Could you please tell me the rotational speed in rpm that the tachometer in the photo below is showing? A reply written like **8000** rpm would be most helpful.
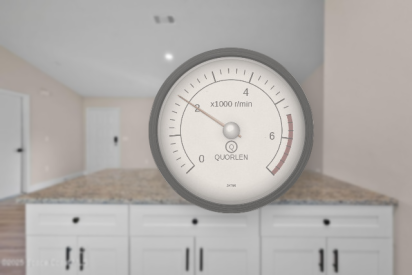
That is **2000** rpm
